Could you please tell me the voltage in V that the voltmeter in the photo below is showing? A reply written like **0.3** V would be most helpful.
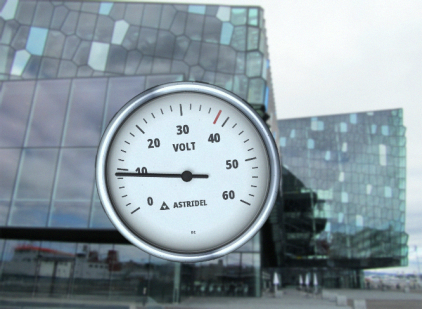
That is **9** V
